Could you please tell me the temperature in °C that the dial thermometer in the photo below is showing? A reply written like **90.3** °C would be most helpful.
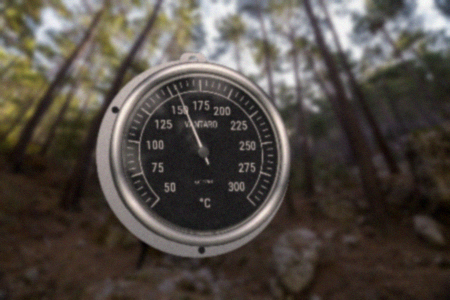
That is **155** °C
